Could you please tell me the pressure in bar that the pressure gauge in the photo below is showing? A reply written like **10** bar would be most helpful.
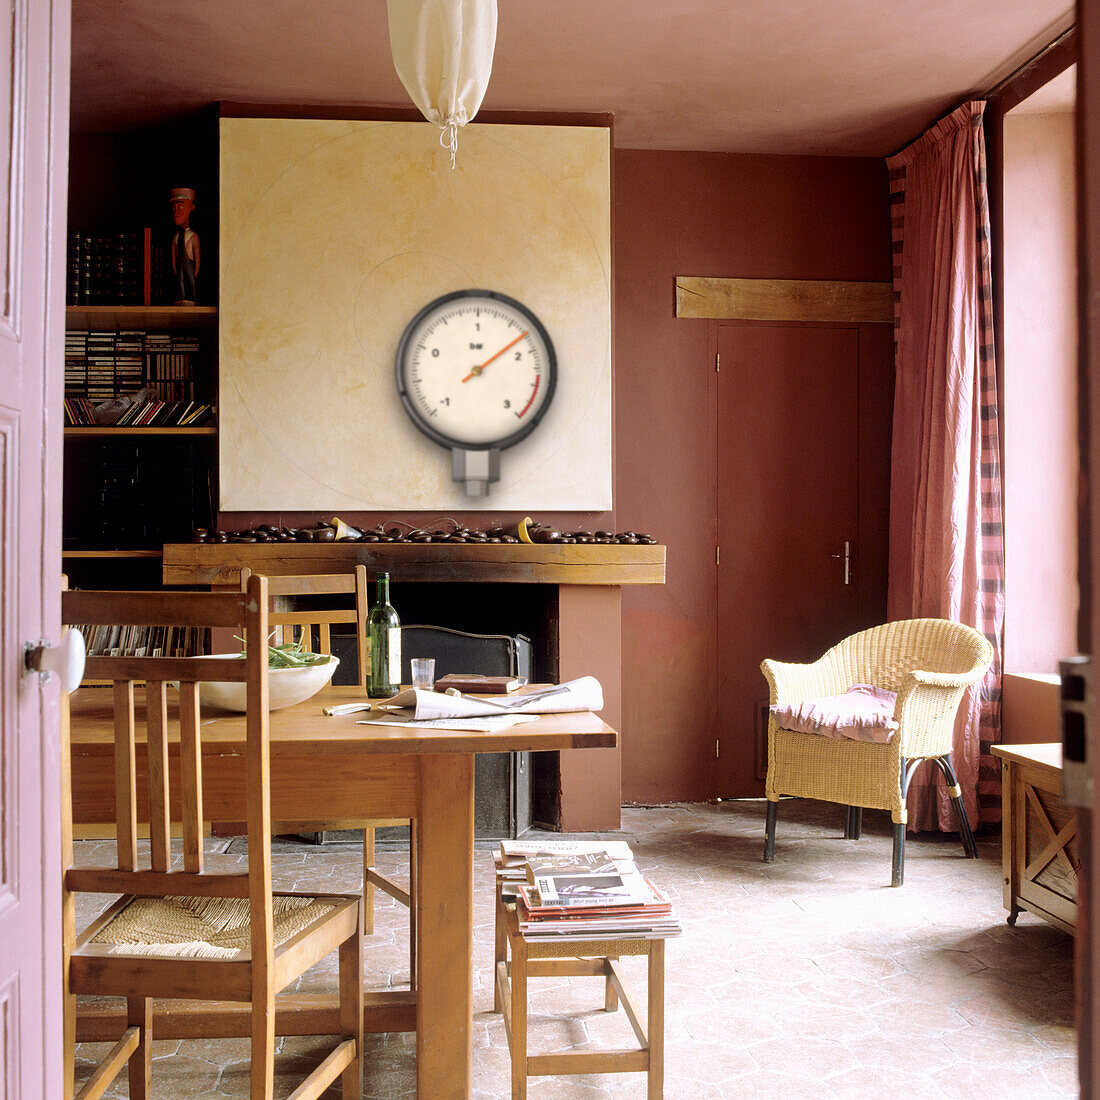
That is **1.75** bar
